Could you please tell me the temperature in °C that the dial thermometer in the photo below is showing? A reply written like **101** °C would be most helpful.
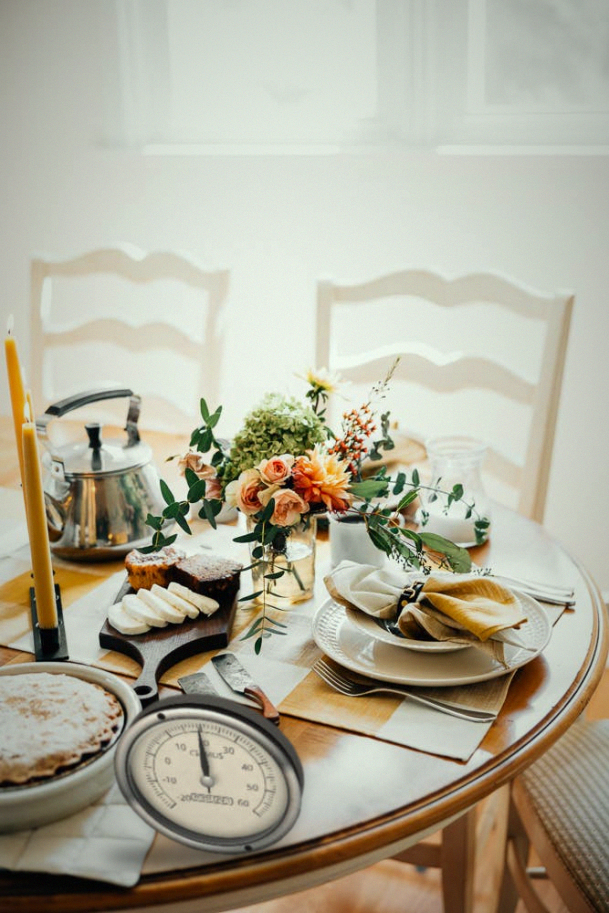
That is **20** °C
